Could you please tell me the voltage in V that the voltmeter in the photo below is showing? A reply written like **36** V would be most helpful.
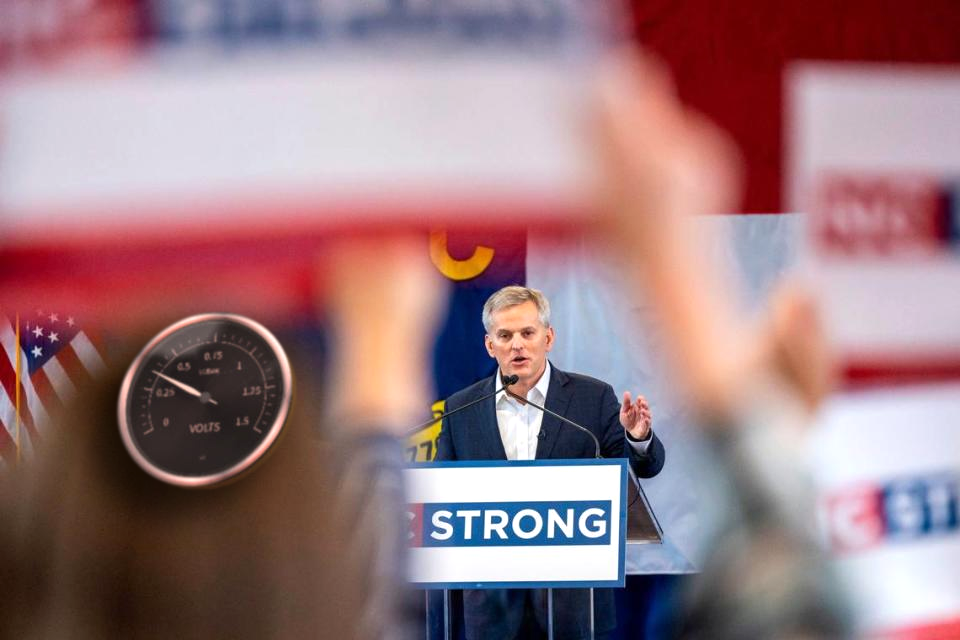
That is **0.35** V
